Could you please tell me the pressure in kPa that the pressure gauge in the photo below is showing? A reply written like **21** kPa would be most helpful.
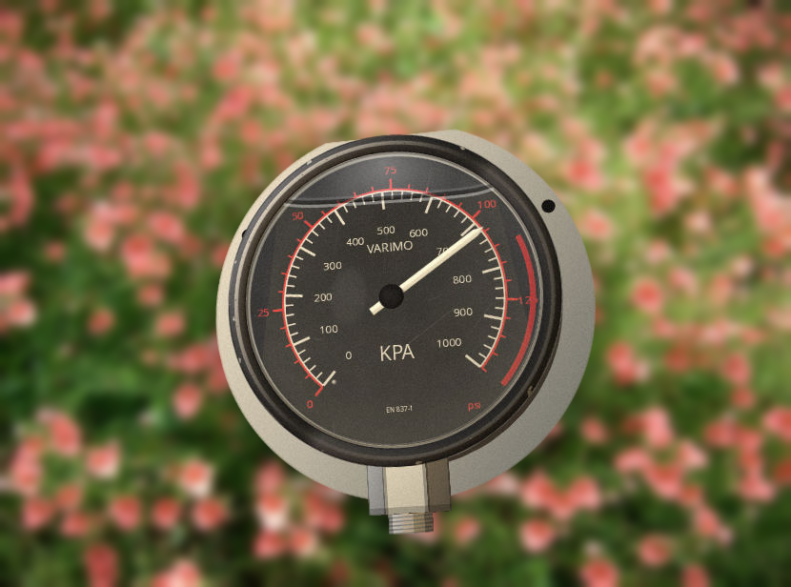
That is **720** kPa
